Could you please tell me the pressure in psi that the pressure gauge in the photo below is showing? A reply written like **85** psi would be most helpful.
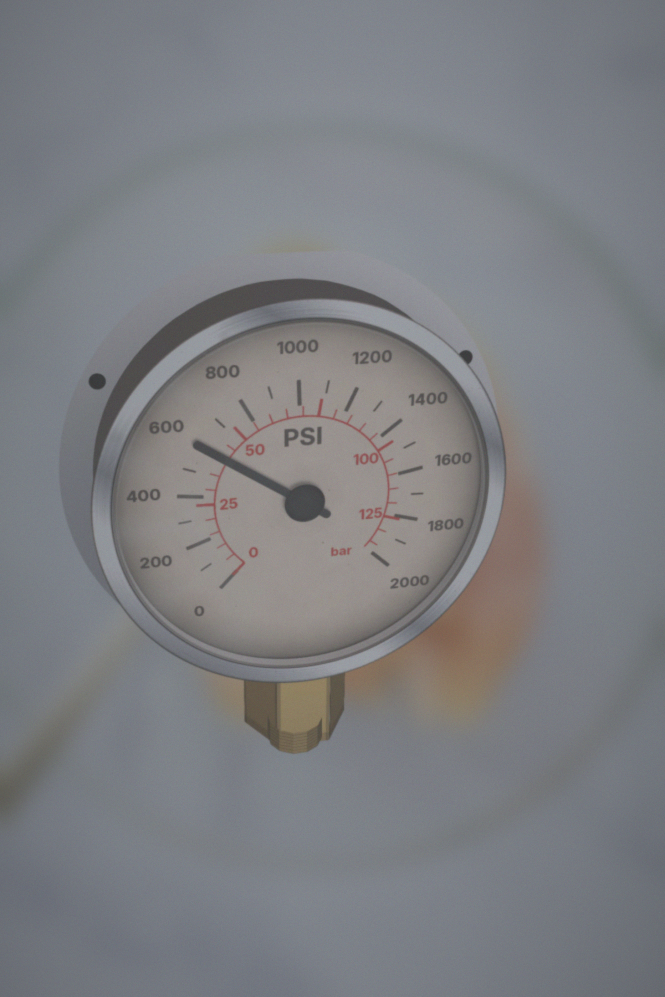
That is **600** psi
